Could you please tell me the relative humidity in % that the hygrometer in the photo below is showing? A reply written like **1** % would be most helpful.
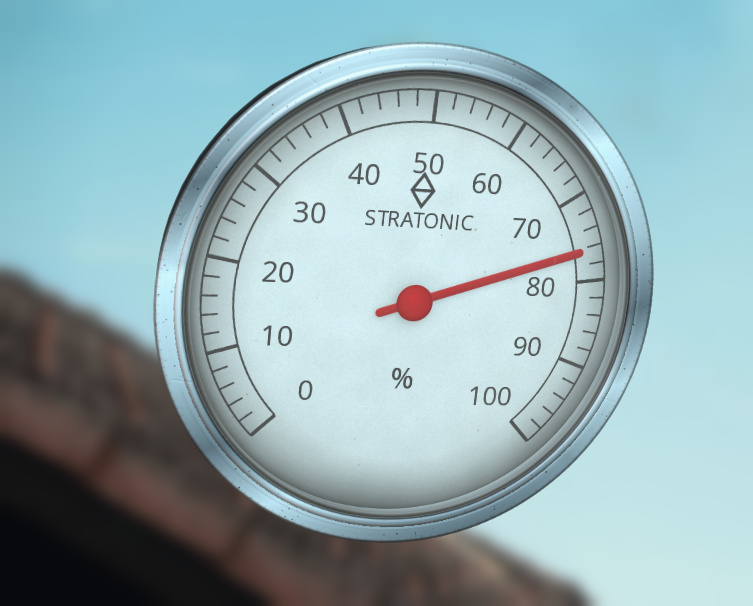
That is **76** %
